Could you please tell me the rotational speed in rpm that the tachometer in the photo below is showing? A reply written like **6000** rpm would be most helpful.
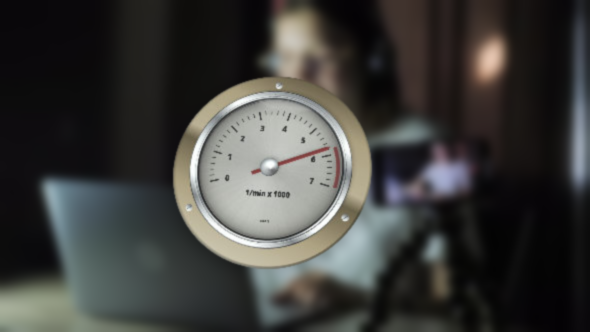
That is **5800** rpm
